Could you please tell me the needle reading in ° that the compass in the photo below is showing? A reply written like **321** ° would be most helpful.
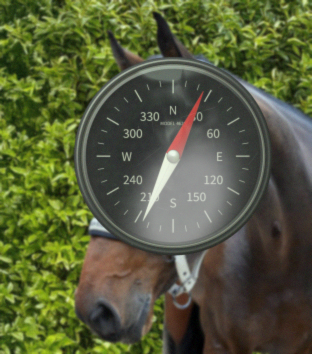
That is **25** °
